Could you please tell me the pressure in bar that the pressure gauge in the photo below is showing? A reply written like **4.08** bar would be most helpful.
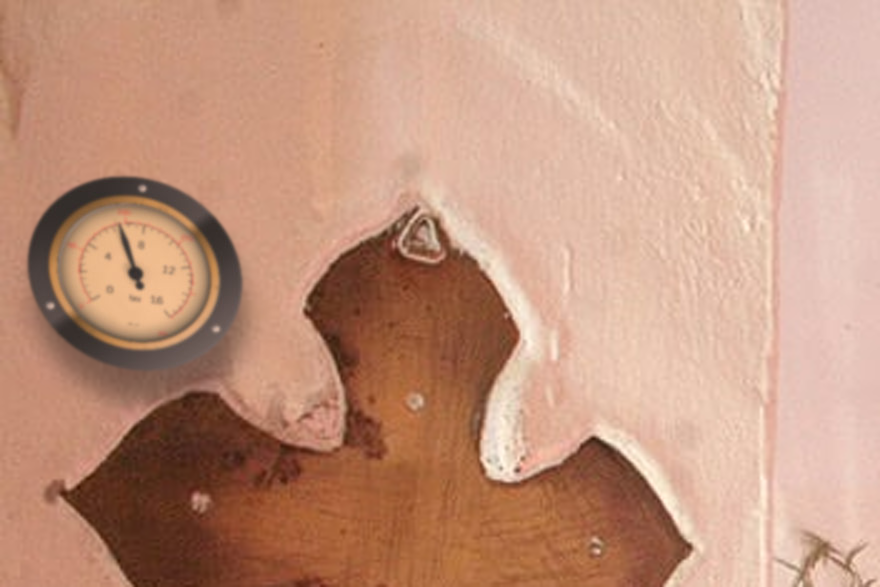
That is **6.5** bar
